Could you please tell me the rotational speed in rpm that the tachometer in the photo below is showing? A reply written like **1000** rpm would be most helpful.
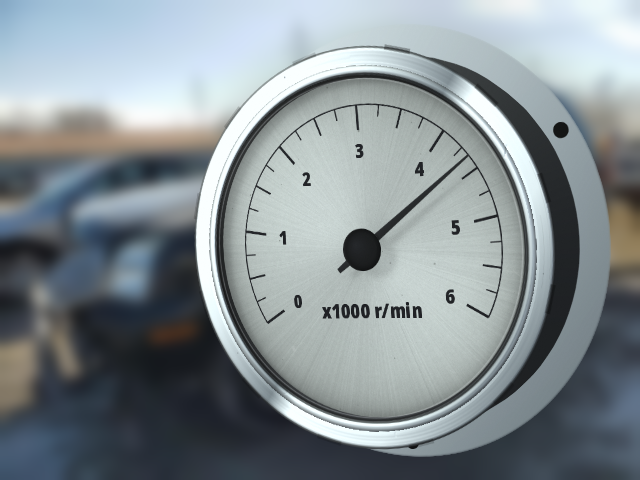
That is **4375** rpm
